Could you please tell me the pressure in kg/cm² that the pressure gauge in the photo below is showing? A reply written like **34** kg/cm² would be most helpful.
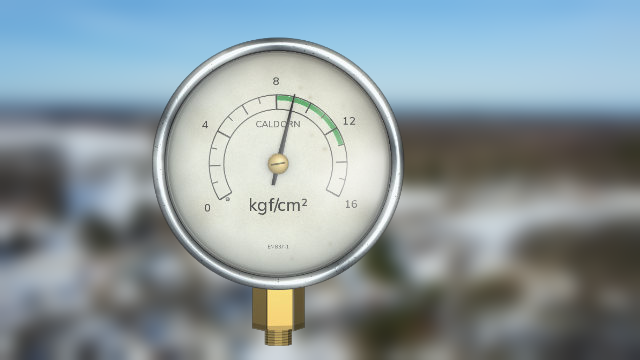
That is **9** kg/cm²
